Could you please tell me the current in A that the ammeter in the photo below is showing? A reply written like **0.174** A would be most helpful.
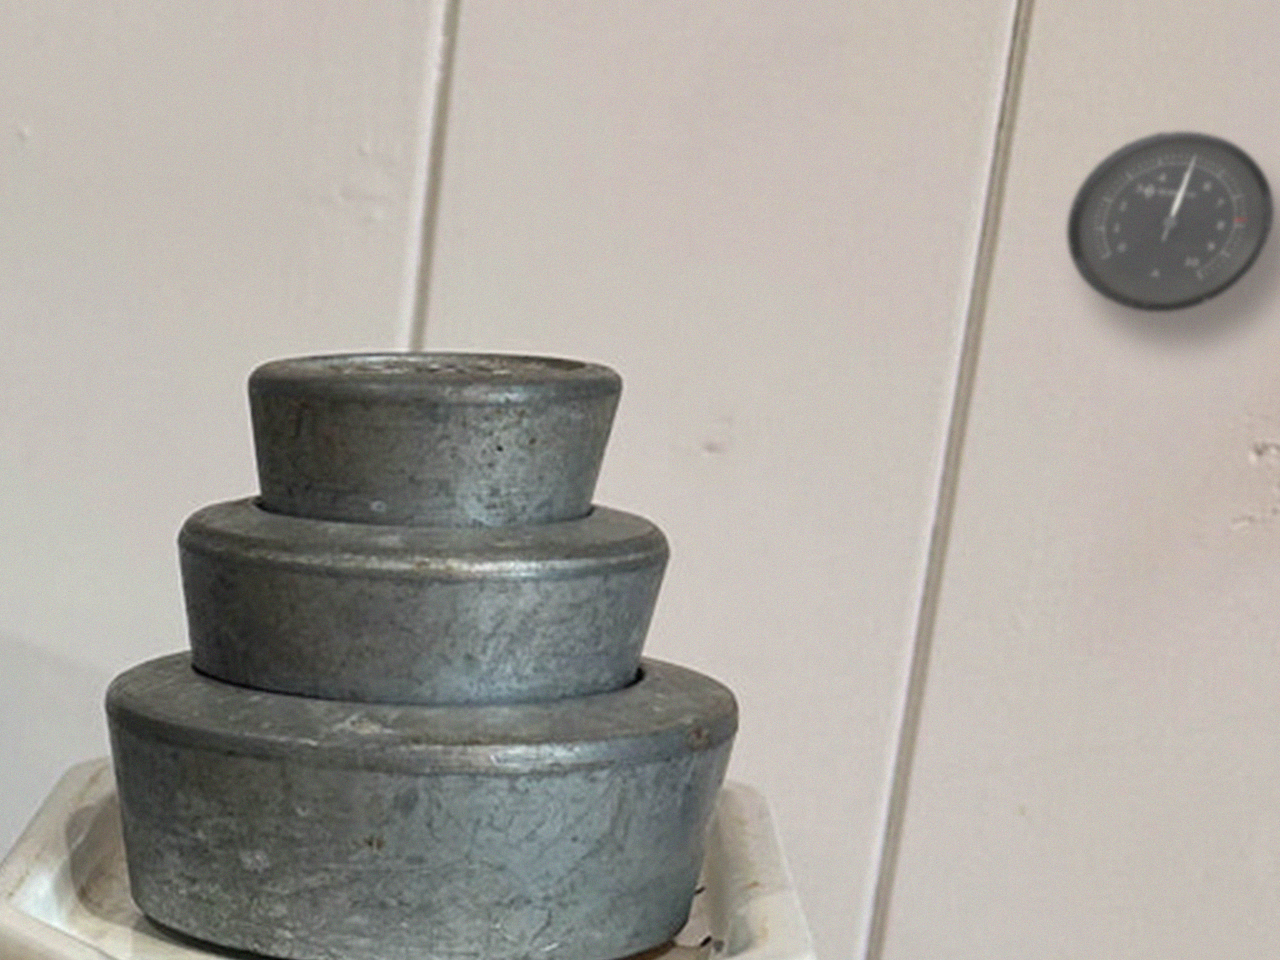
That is **5** A
